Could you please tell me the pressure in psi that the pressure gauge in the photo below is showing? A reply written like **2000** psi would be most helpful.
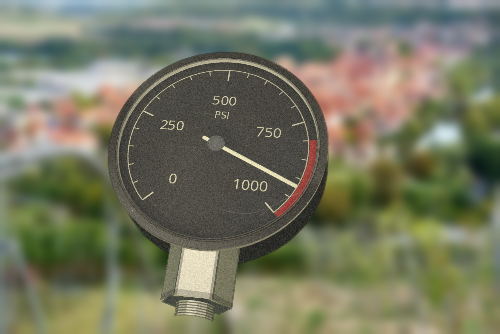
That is **925** psi
